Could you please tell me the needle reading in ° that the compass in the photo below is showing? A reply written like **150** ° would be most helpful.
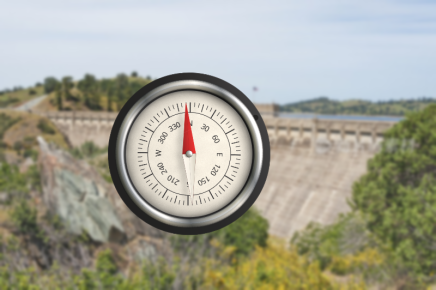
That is **355** °
